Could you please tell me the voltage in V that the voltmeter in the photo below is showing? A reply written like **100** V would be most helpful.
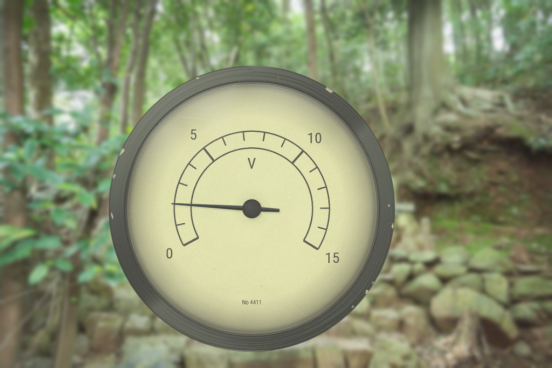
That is **2** V
